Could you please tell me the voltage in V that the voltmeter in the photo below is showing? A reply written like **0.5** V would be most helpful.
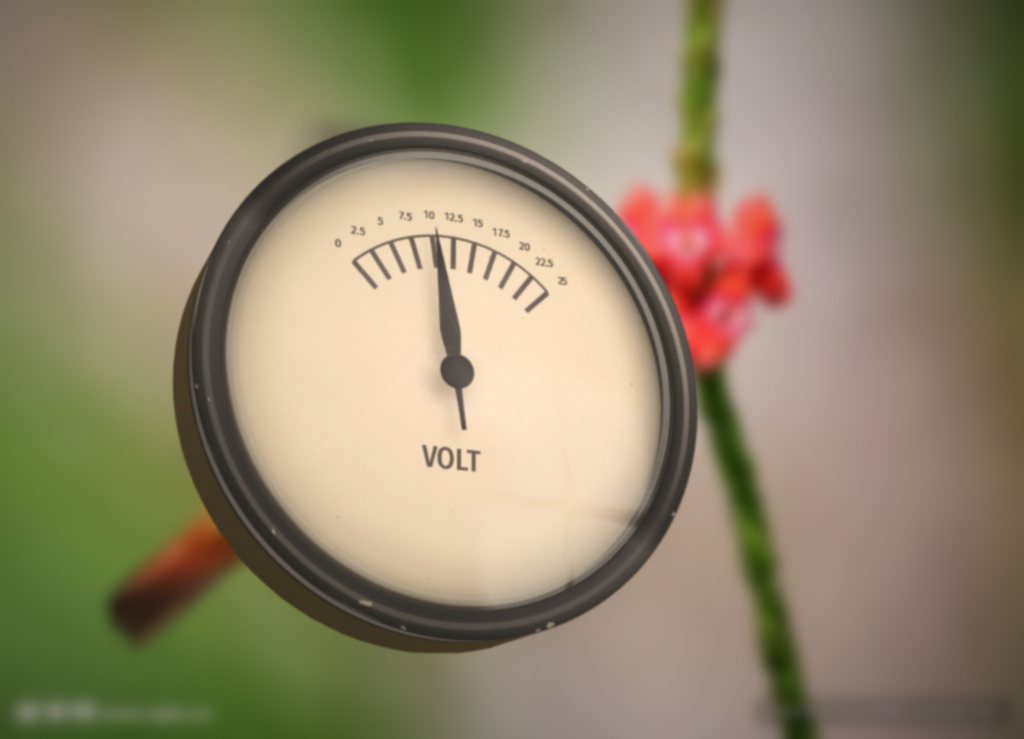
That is **10** V
